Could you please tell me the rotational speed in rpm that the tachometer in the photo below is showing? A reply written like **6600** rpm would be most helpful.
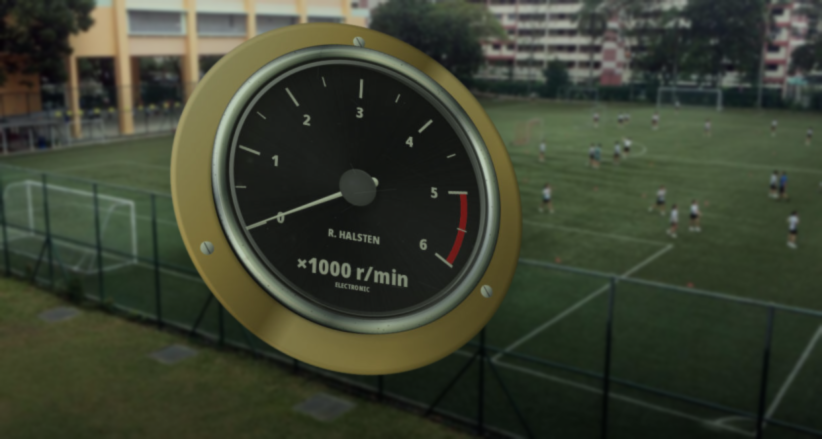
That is **0** rpm
